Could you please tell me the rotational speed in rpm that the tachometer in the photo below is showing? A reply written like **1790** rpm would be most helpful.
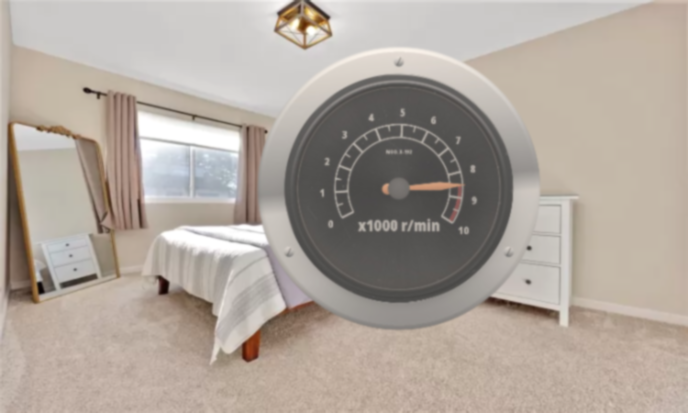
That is **8500** rpm
